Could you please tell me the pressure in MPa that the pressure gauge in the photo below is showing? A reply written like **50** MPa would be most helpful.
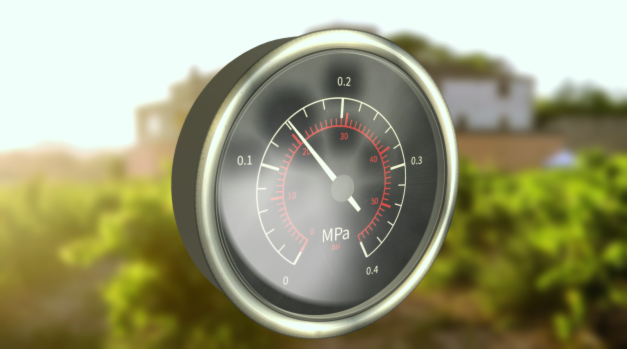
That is **0.14** MPa
